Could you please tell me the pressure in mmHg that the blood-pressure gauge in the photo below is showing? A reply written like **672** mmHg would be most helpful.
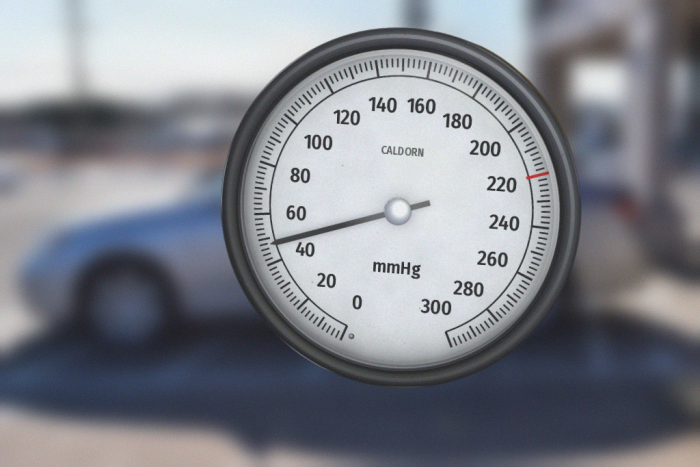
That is **48** mmHg
